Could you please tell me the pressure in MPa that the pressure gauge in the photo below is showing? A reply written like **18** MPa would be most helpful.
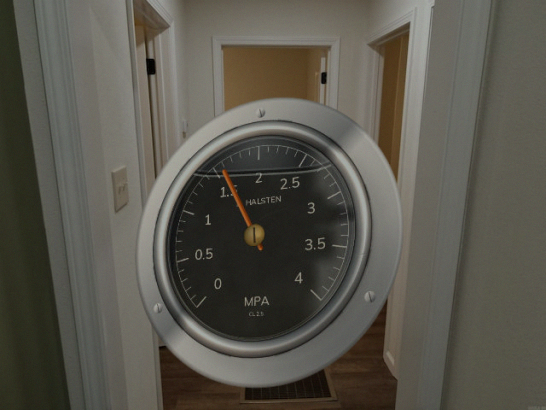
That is **1.6** MPa
